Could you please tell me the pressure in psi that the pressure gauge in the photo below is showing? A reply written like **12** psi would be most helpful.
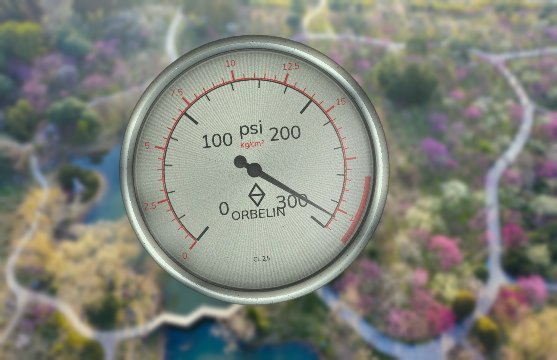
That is **290** psi
